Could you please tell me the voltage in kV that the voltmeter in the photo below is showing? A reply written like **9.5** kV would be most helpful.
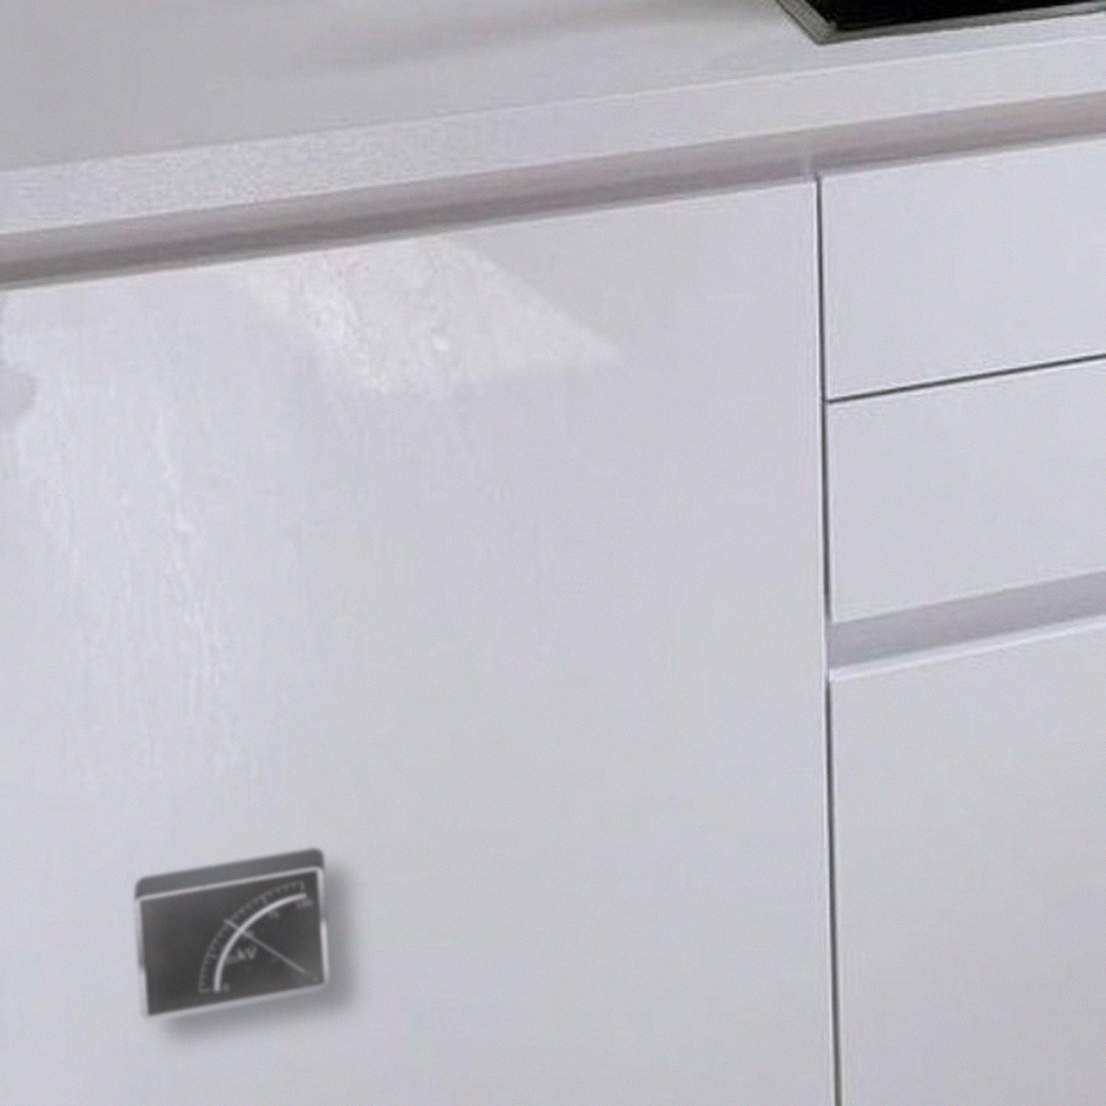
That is **50** kV
